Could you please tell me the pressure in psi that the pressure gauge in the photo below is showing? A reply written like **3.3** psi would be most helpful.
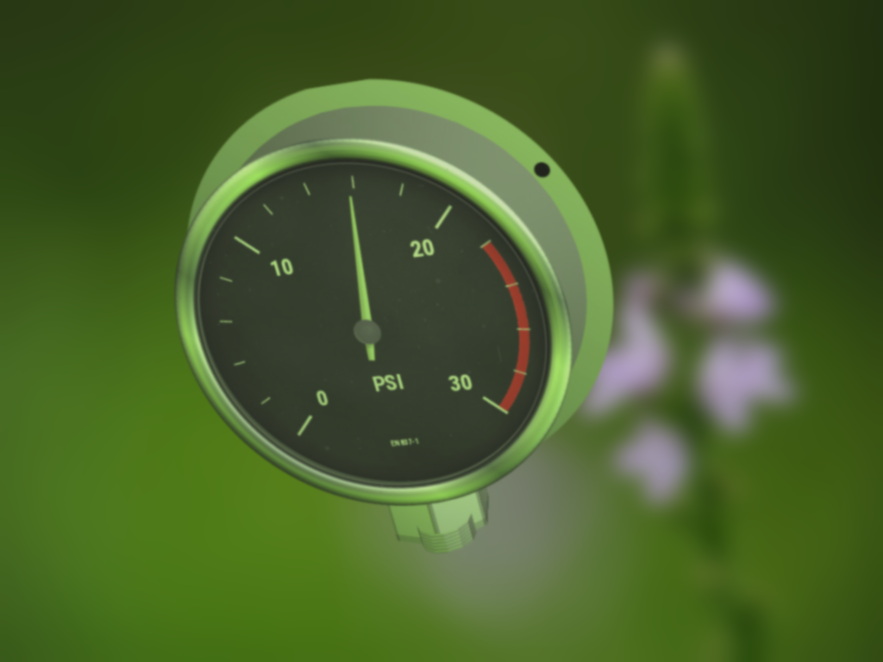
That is **16** psi
